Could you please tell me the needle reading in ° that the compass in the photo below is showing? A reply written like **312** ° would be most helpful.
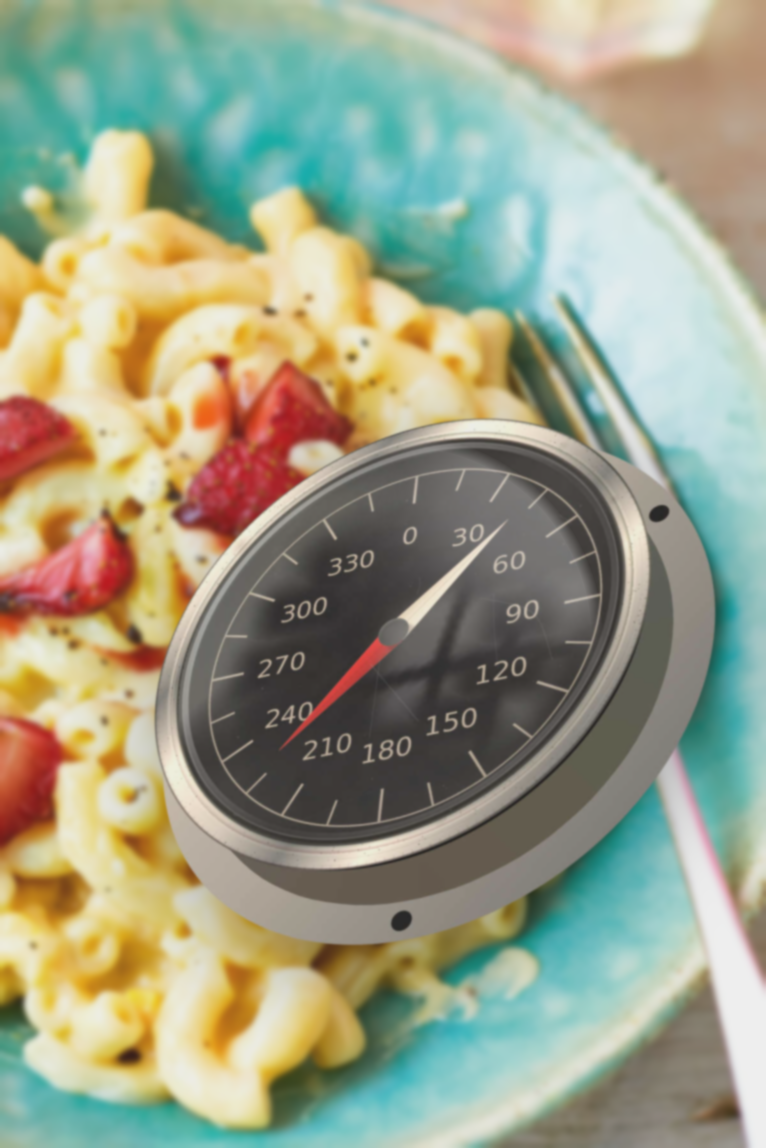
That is **225** °
